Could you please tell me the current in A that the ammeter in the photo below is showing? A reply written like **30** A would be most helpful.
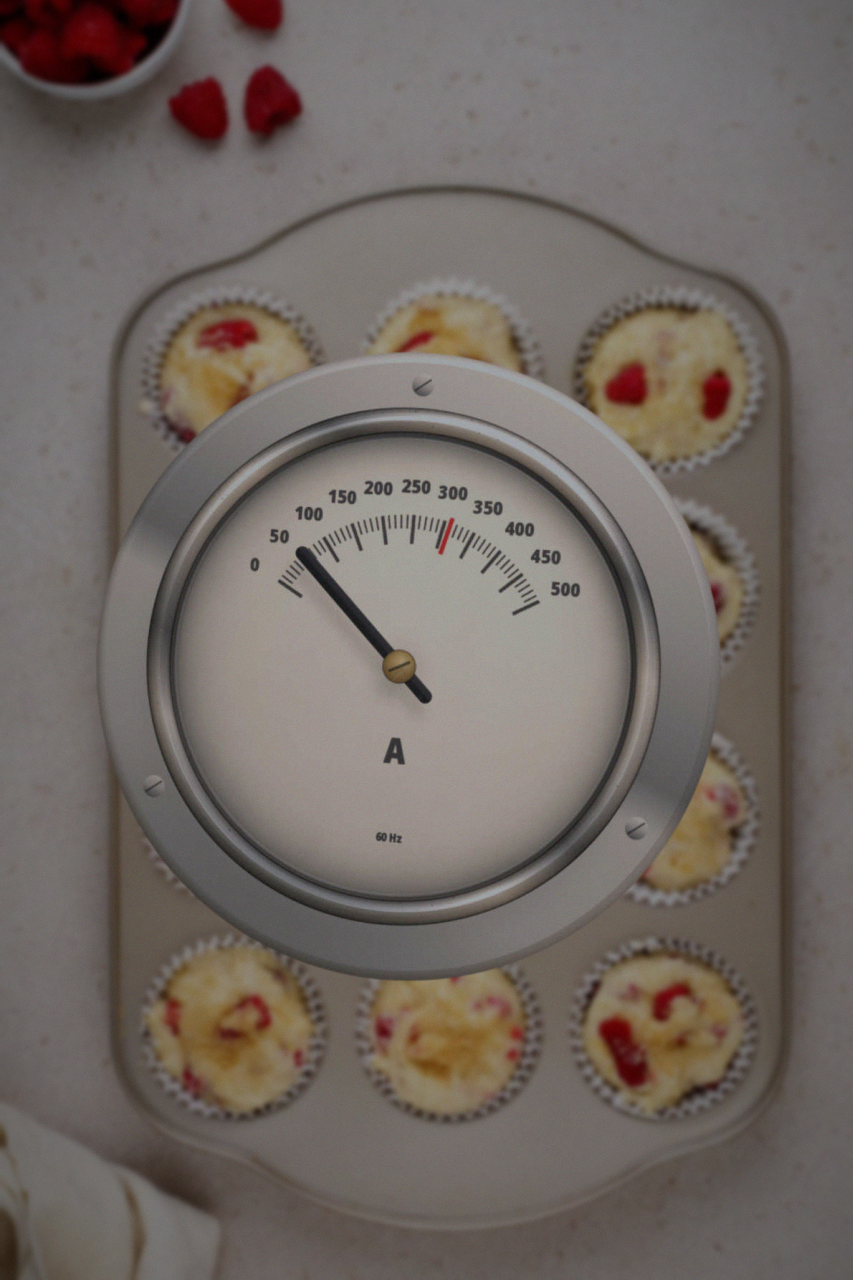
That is **60** A
